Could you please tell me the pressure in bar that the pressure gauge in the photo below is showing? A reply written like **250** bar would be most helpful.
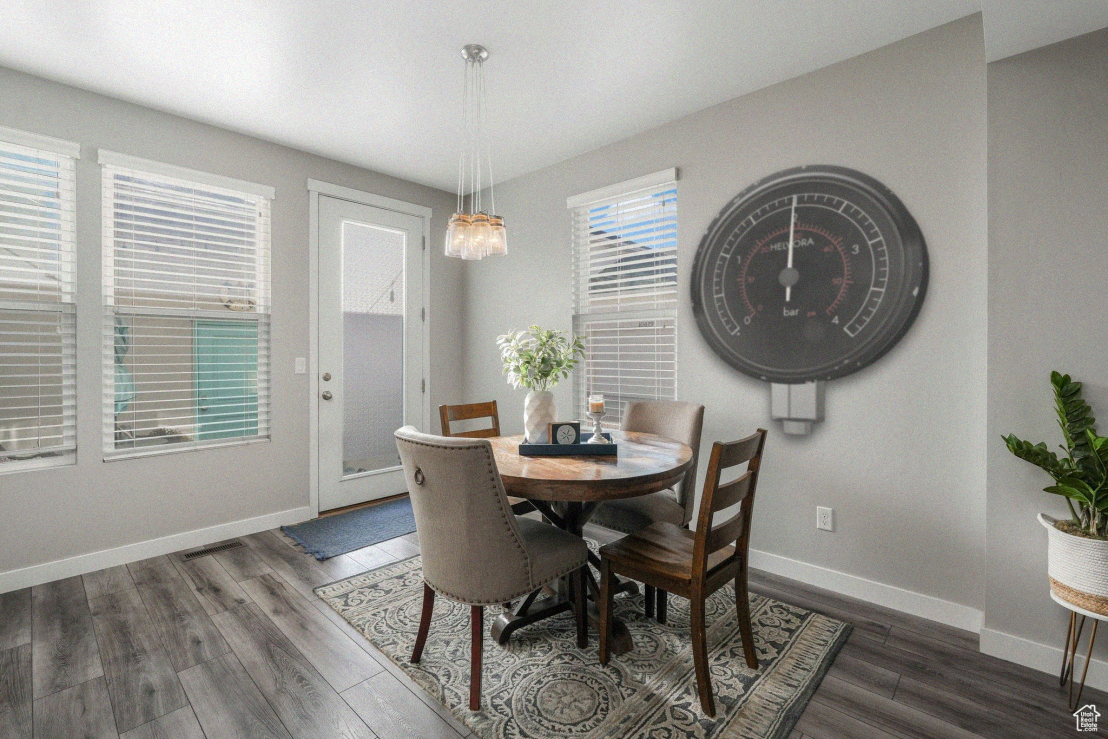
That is **2** bar
